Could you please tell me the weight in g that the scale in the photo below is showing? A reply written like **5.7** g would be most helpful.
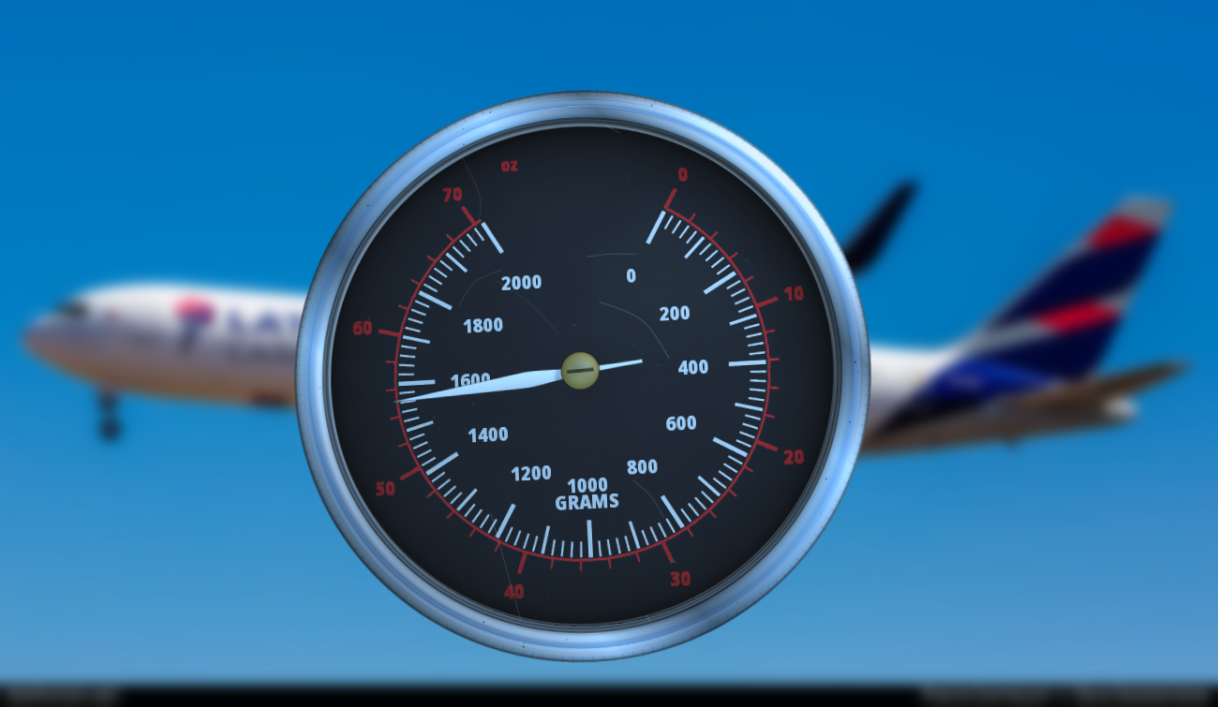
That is **1560** g
